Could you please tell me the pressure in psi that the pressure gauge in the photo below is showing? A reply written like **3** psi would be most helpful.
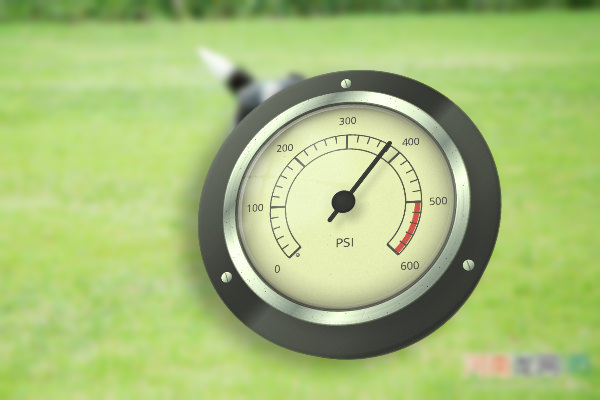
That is **380** psi
